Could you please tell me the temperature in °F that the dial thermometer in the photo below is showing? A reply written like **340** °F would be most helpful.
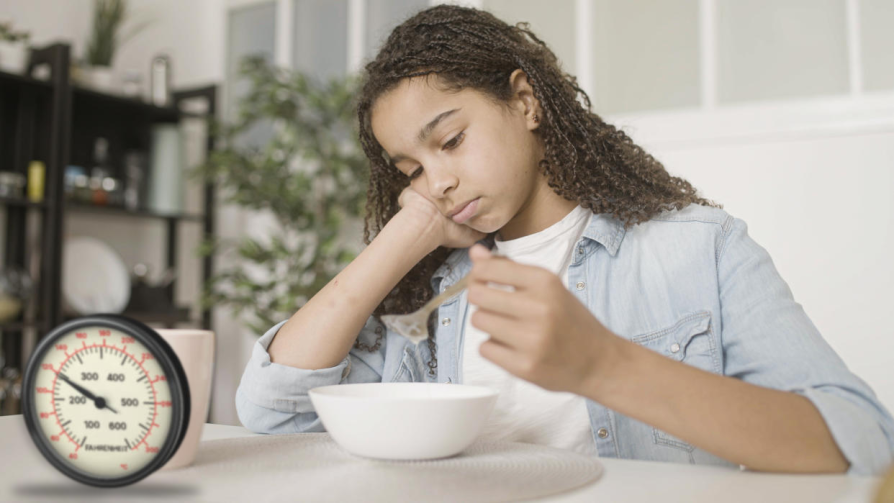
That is **250** °F
